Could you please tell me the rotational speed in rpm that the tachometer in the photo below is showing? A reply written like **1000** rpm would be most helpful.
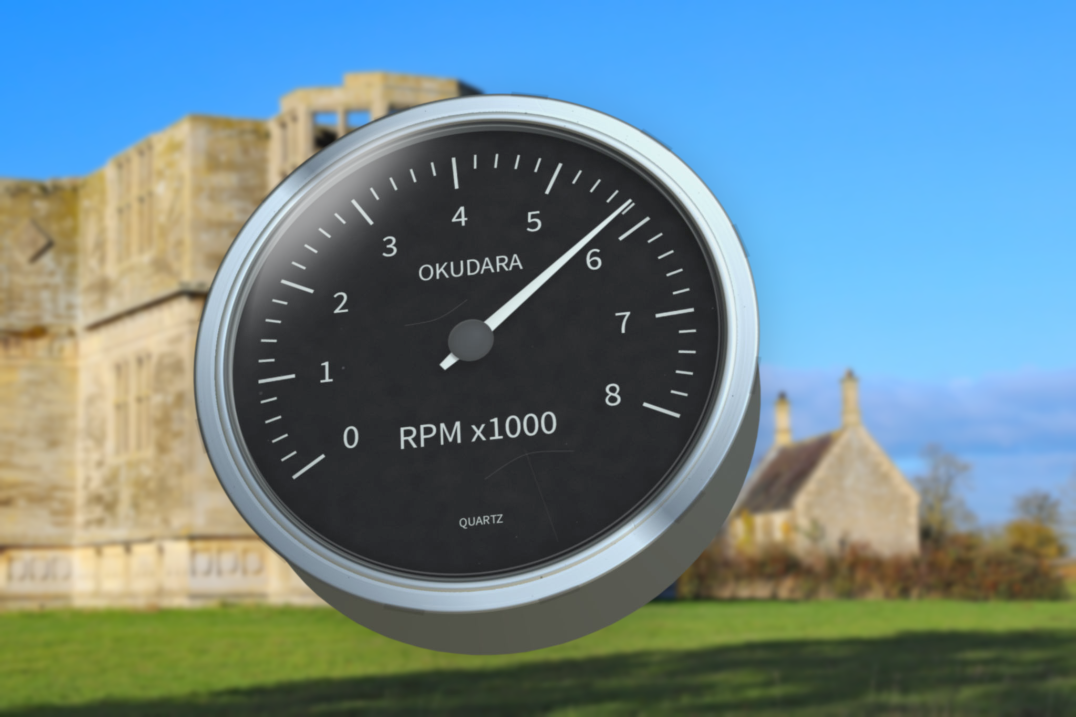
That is **5800** rpm
